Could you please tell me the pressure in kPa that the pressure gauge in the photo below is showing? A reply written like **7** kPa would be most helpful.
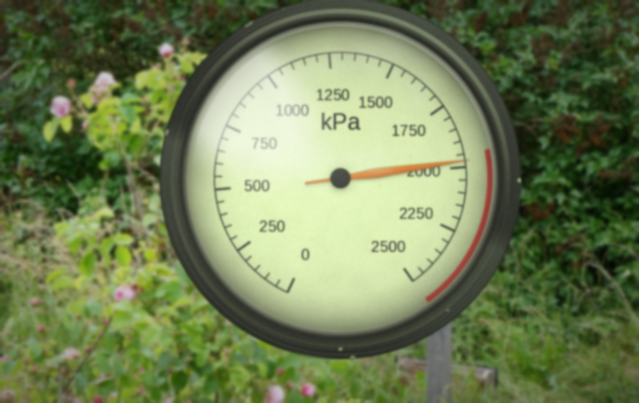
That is **1975** kPa
